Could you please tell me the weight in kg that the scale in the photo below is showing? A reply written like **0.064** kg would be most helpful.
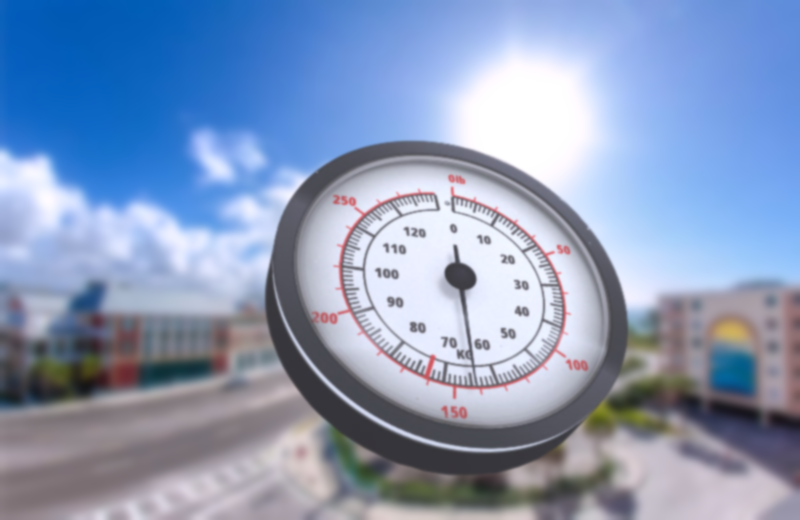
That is **65** kg
